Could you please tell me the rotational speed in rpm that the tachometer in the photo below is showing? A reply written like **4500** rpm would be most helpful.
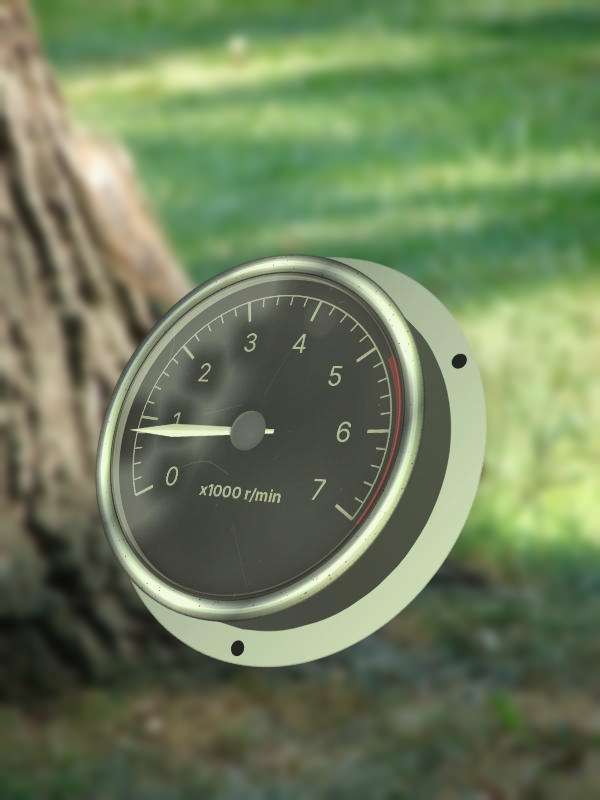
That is **800** rpm
